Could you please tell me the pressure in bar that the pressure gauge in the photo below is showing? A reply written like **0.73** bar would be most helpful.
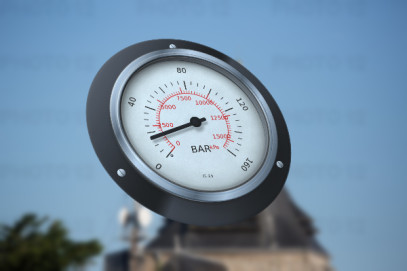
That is **15** bar
